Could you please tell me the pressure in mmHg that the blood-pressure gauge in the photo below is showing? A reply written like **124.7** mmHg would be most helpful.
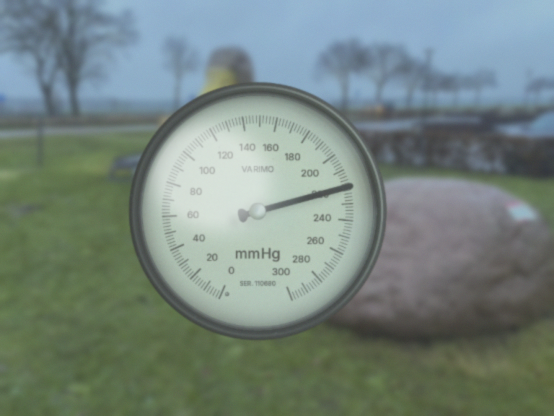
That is **220** mmHg
